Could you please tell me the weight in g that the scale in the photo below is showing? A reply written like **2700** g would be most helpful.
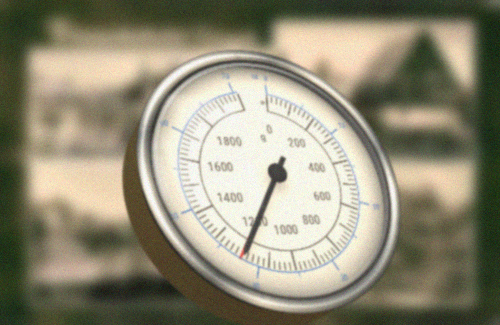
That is **1200** g
